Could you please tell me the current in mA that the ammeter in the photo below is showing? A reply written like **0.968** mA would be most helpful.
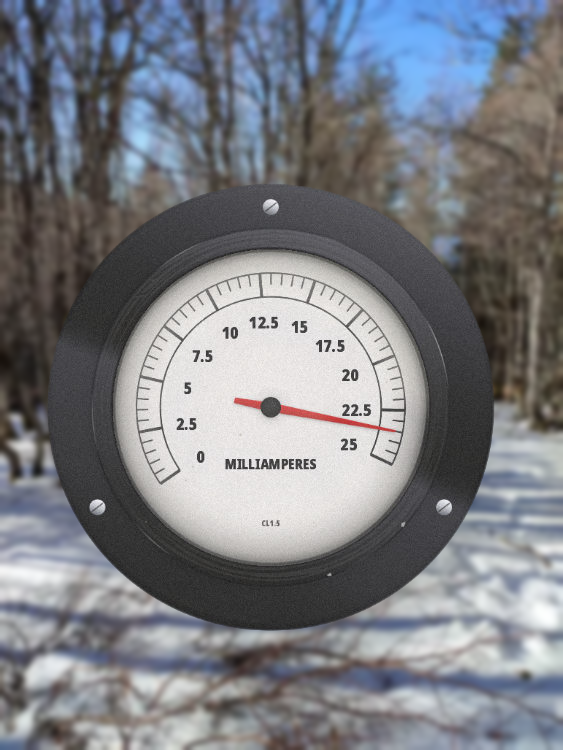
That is **23.5** mA
